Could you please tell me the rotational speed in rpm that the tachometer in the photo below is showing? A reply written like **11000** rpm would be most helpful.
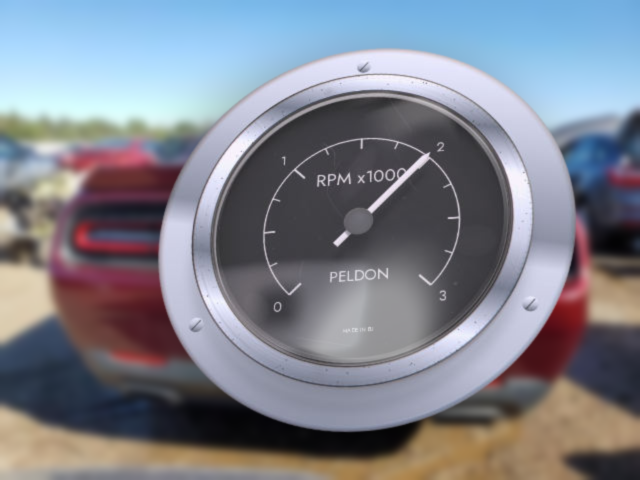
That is **2000** rpm
